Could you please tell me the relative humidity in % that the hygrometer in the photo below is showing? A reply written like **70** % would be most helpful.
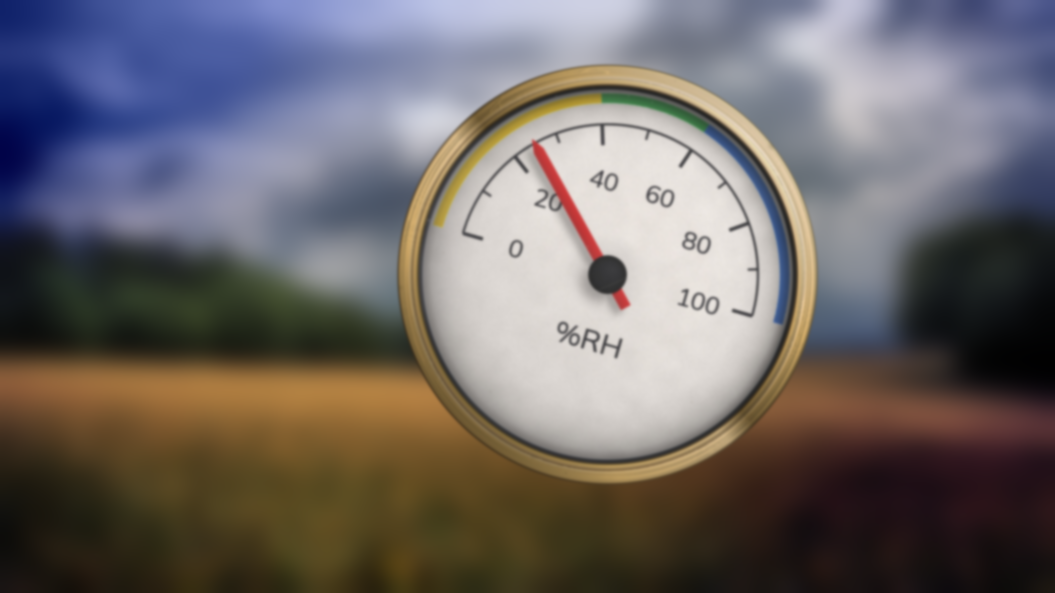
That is **25** %
